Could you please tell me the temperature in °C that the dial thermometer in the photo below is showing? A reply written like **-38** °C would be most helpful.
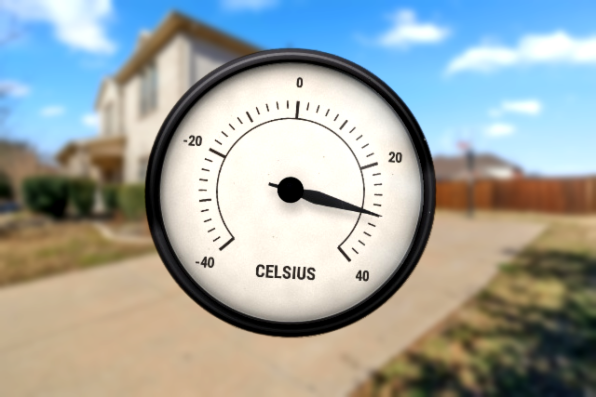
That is **30** °C
